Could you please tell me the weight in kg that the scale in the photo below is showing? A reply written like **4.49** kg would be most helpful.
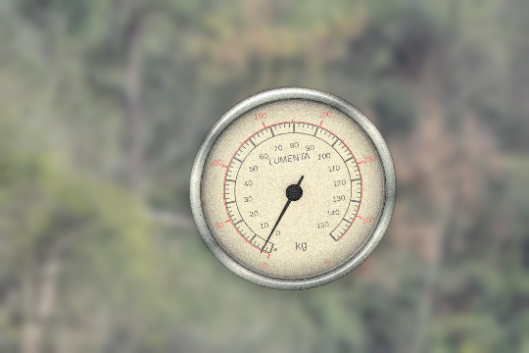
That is **4** kg
